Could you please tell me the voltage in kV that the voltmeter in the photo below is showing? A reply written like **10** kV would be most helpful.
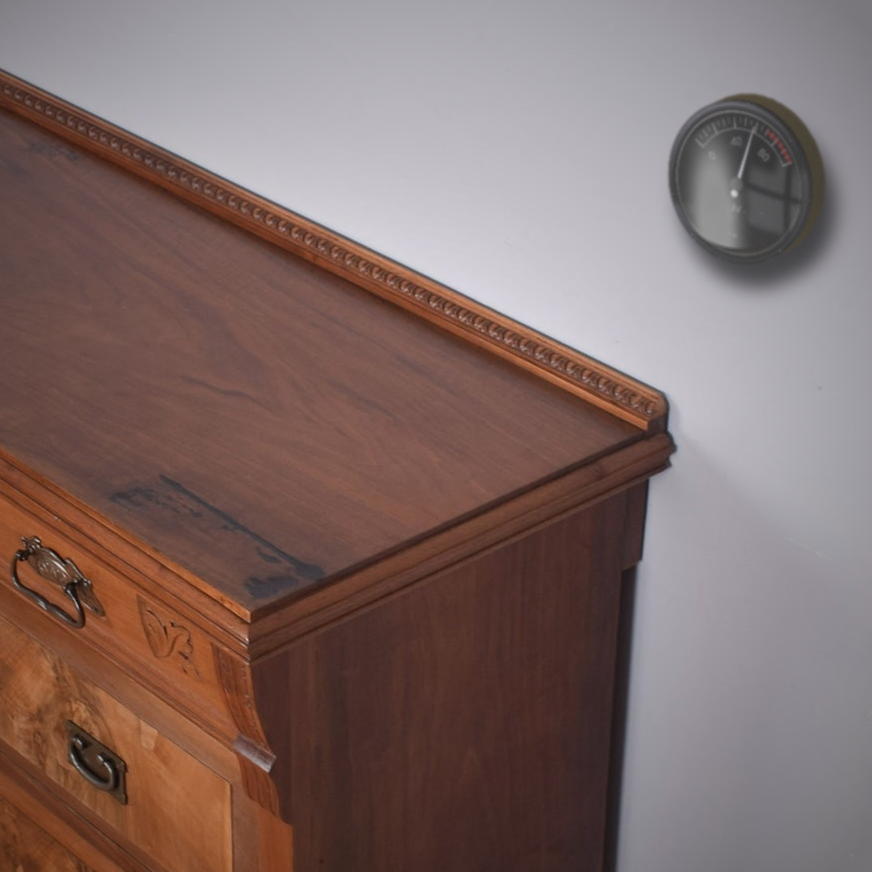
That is **60** kV
